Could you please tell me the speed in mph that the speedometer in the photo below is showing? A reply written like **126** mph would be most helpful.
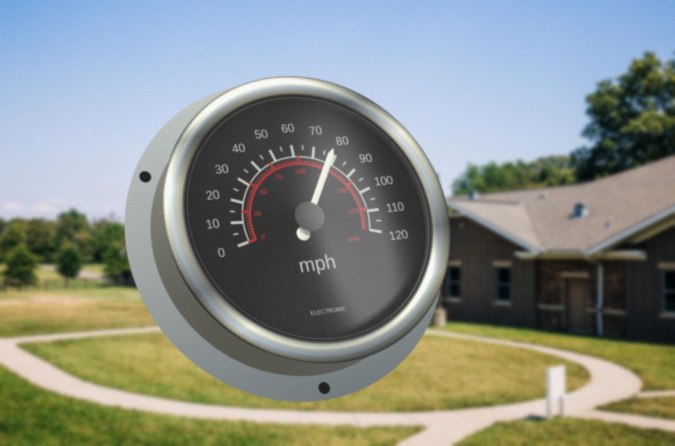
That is **77.5** mph
